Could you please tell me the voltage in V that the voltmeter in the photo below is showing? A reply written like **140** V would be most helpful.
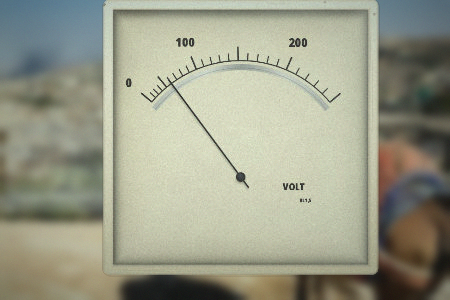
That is **60** V
